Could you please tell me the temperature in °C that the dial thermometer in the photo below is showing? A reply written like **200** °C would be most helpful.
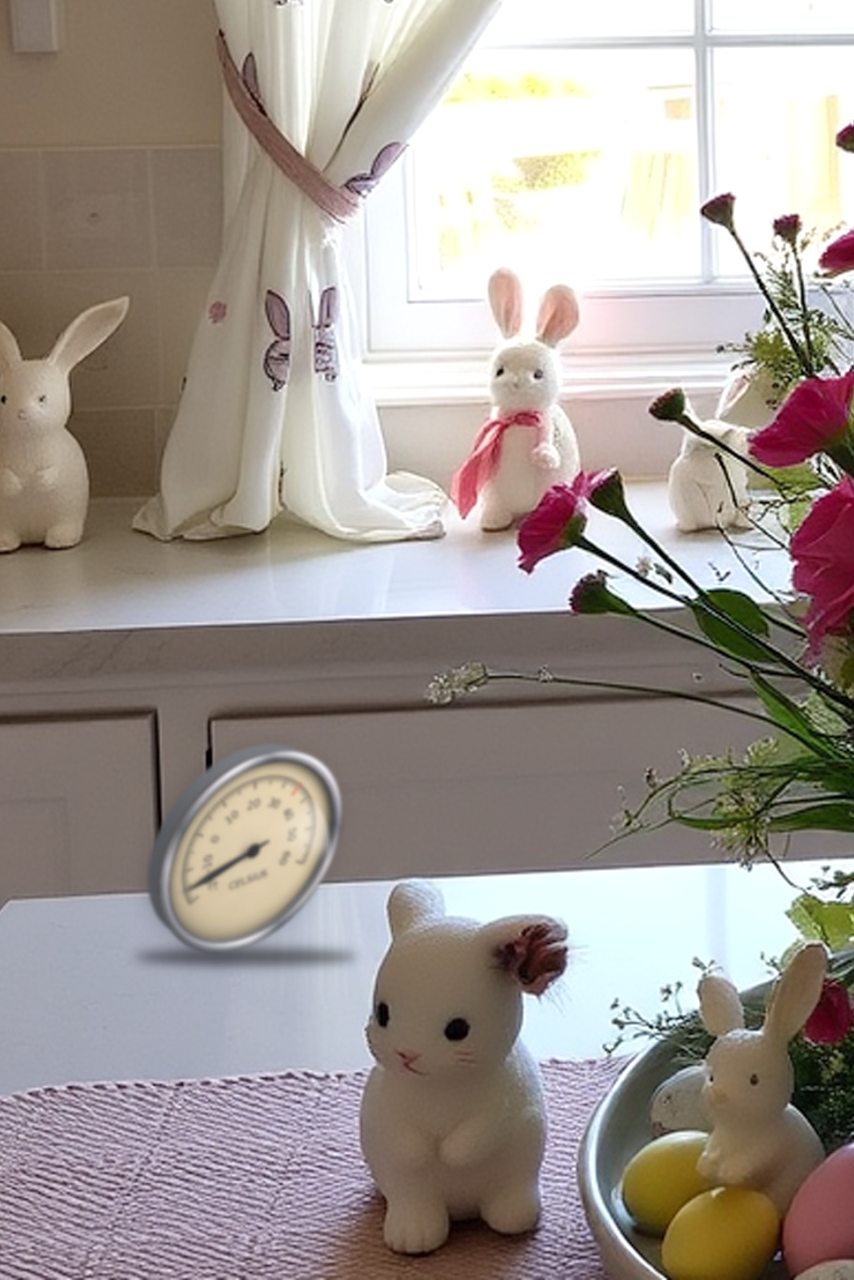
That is **-15** °C
